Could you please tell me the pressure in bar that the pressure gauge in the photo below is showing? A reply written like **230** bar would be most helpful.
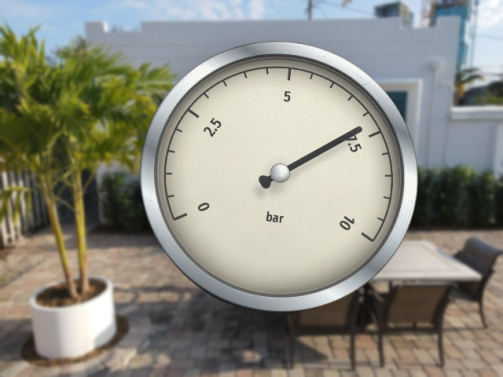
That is **7.25** bar
